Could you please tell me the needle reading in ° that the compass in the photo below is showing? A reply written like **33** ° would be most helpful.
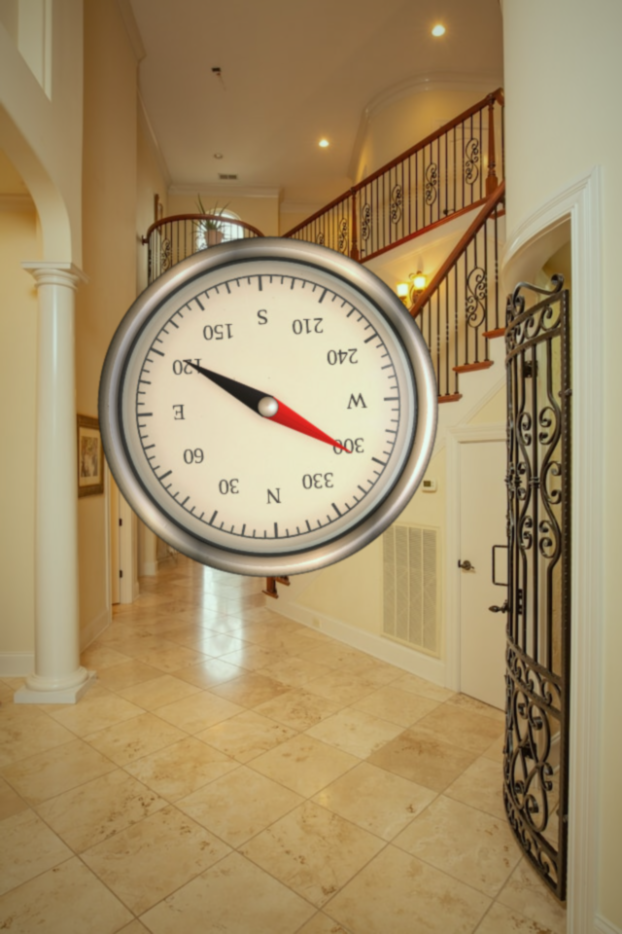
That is **302.5** °
